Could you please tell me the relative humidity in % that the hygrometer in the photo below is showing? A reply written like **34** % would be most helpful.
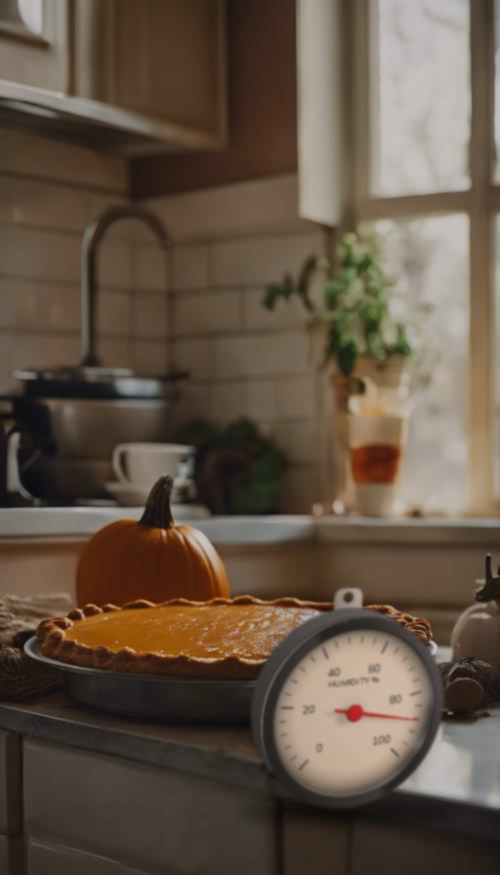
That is **88** %
